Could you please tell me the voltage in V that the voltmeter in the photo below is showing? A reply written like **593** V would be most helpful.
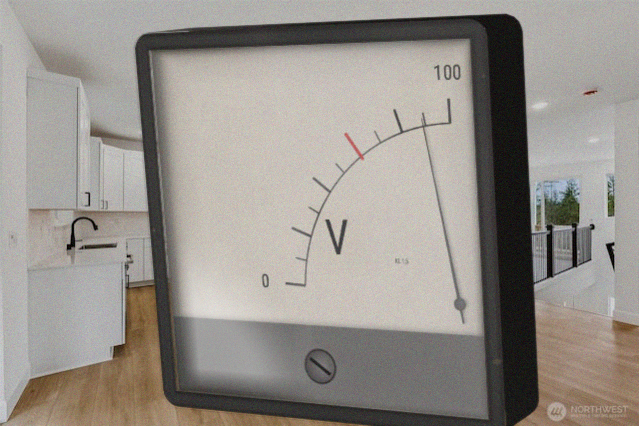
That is **90** V
